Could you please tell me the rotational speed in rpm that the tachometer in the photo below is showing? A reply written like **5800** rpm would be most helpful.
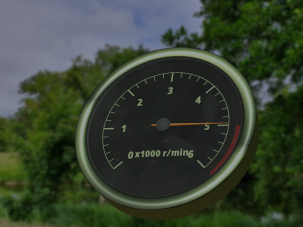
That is **5000** rpm
